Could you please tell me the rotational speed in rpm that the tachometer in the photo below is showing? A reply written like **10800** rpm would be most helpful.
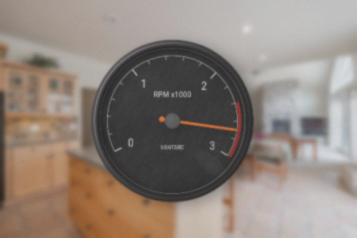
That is **2700** rpm
